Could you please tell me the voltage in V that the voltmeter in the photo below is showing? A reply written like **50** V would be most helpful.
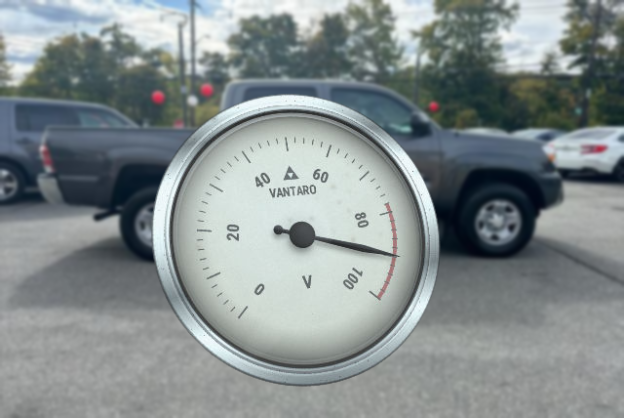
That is **90** V
